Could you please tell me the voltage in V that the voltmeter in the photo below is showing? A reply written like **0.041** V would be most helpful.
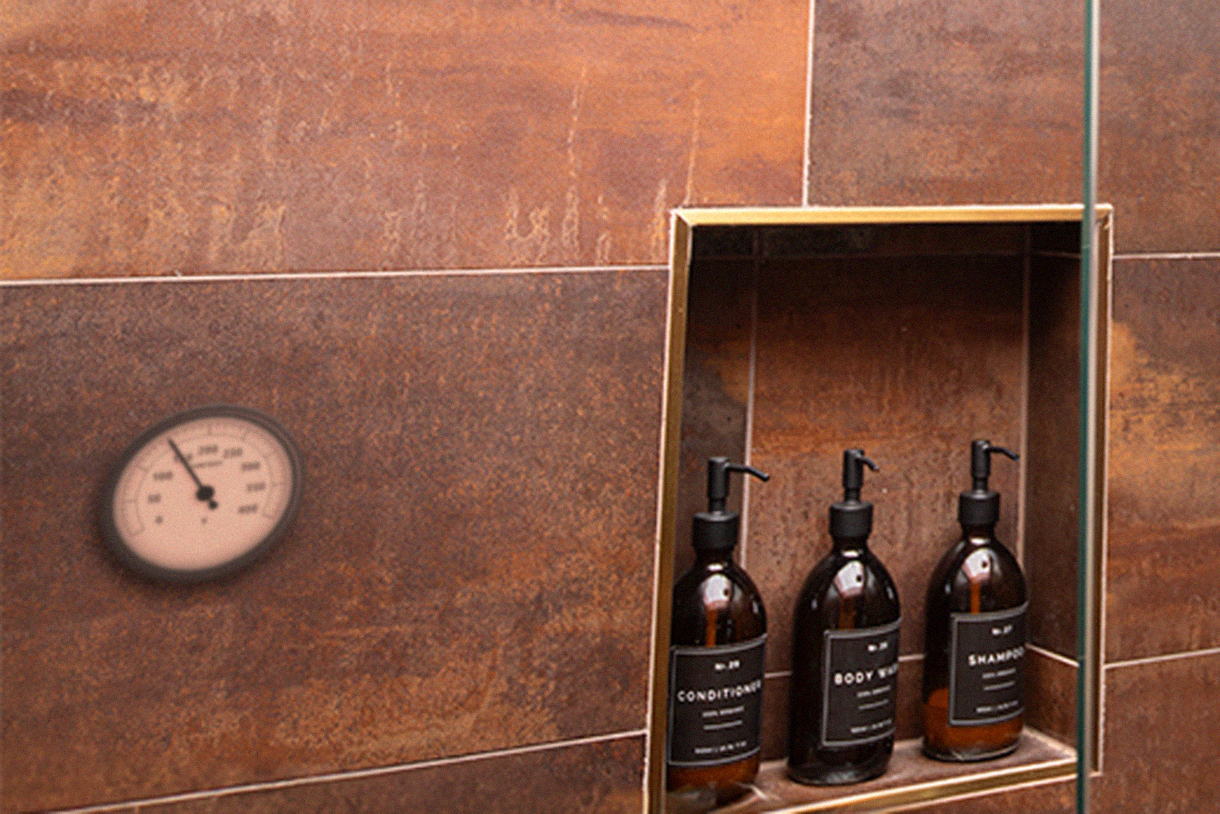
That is **150** V
